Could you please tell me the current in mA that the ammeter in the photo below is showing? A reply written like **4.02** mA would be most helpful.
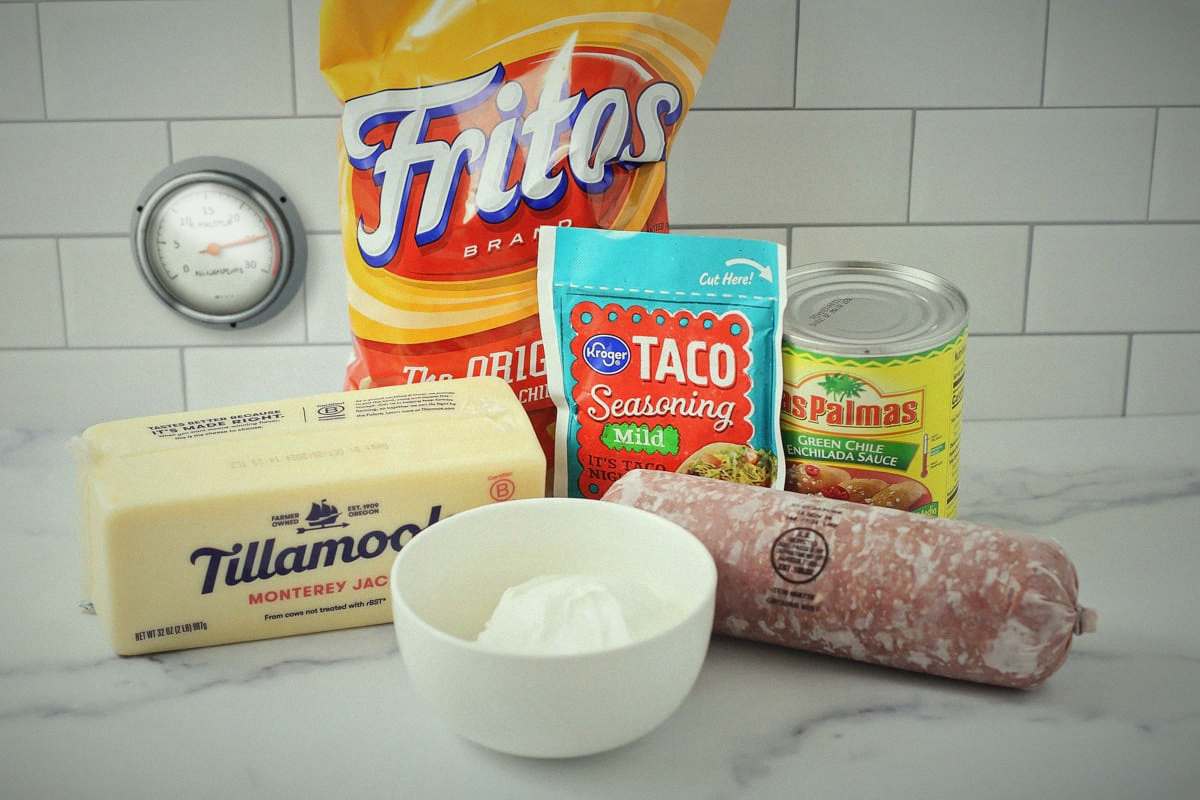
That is **25** mA
